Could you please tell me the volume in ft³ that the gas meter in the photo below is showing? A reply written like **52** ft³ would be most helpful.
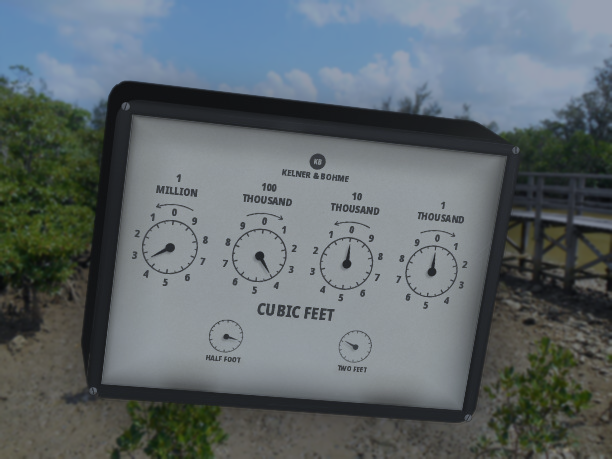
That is **340000** ft³
